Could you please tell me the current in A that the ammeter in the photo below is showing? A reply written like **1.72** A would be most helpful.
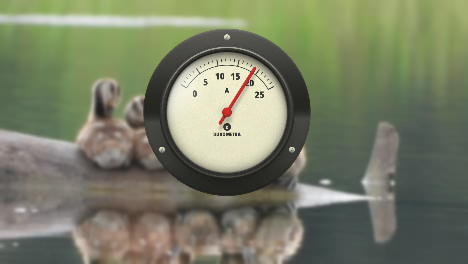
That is **19** A
